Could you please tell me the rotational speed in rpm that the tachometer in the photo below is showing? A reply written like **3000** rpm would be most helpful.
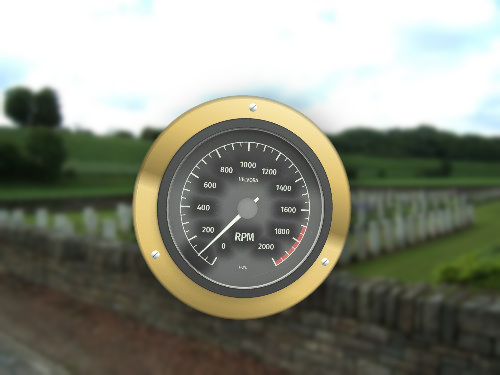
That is **100** rpm
